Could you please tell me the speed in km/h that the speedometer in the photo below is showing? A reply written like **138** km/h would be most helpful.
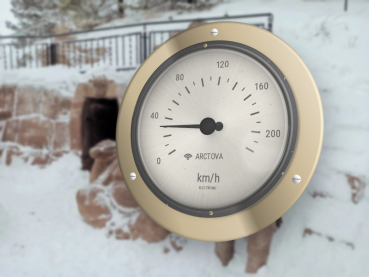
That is **30** km/h
